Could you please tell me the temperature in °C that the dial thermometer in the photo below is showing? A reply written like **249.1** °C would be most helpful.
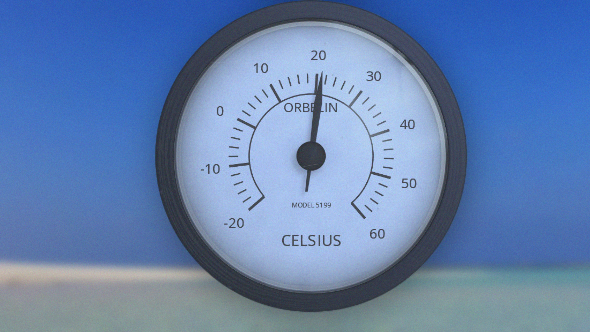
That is **21** °C
